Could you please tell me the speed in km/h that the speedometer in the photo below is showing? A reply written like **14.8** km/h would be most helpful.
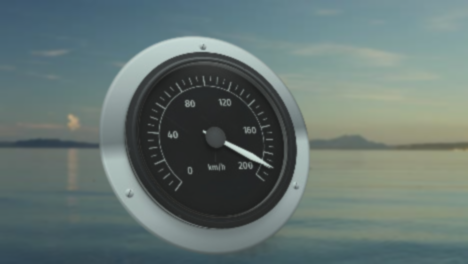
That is **190** km/h
